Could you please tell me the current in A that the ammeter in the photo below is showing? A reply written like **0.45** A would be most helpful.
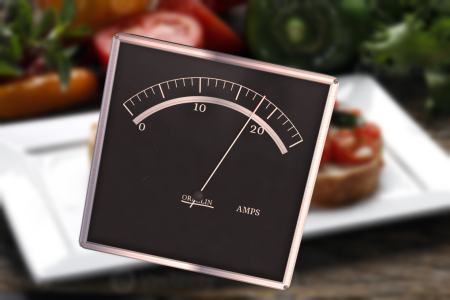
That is **18** A
